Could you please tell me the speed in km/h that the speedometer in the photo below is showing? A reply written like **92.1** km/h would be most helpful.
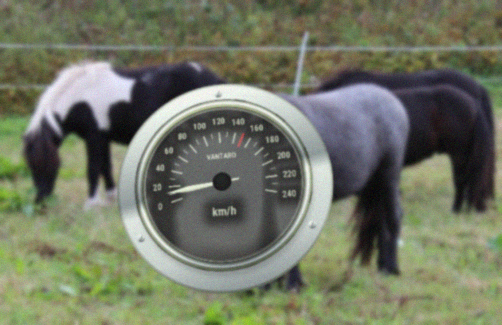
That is **10** km/h
